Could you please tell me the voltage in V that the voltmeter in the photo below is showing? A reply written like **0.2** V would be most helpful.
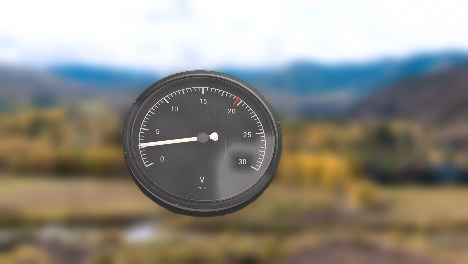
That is **2.5** V
